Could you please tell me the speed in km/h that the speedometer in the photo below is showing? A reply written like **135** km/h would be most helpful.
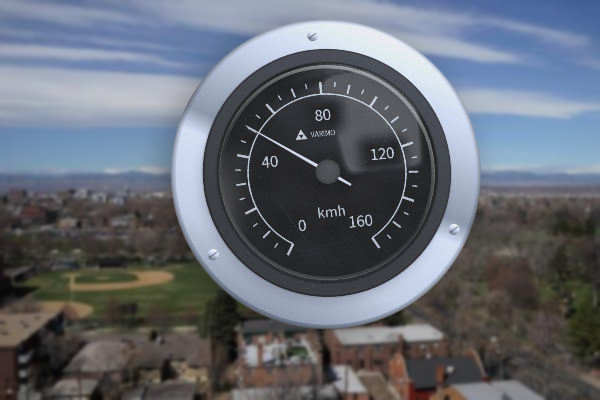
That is **50** km/h
